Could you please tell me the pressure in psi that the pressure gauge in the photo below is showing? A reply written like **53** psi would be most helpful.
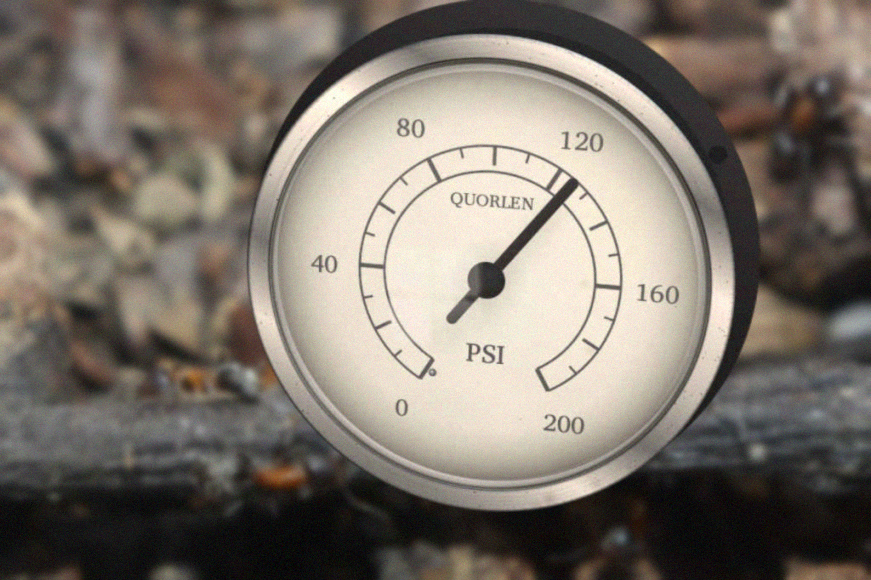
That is **125** psi
